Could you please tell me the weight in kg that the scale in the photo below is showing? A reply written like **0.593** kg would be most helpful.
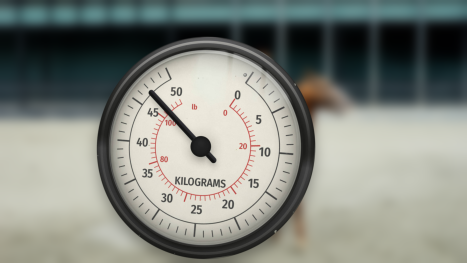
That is **47** kg
